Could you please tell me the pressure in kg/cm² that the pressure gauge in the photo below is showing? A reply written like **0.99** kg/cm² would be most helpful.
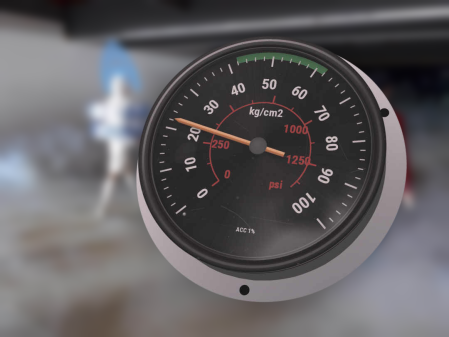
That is **22** kg/cm²
